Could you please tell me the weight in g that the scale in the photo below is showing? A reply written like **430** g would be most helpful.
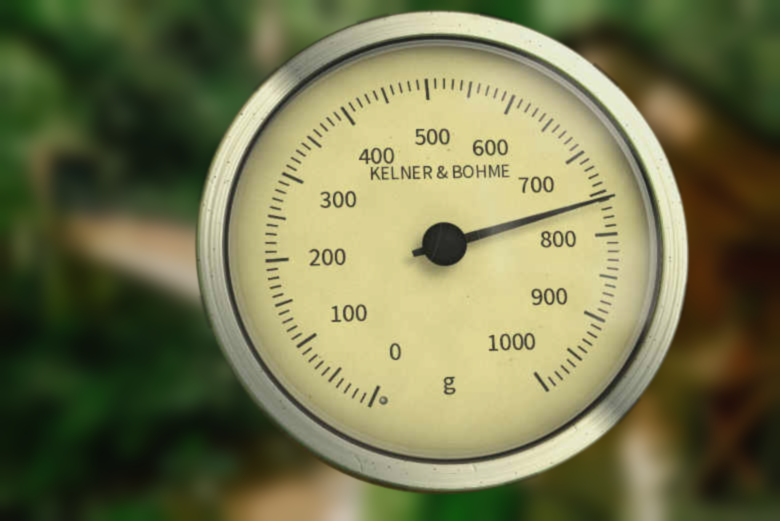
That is **760** g
